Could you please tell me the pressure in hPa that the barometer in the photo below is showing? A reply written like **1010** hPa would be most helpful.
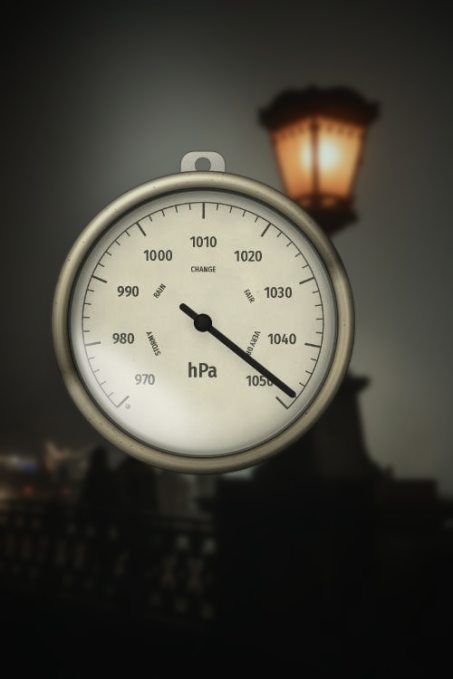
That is **1048** hPa
